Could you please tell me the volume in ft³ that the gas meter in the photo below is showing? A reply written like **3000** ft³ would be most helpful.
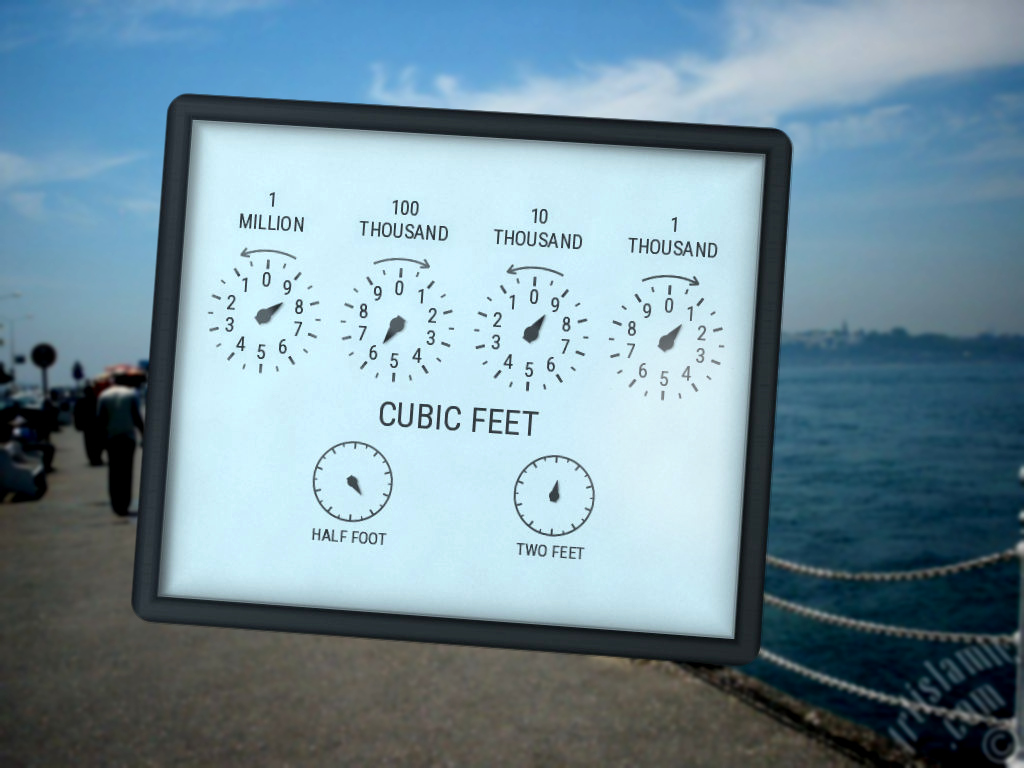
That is **859100** ft³
